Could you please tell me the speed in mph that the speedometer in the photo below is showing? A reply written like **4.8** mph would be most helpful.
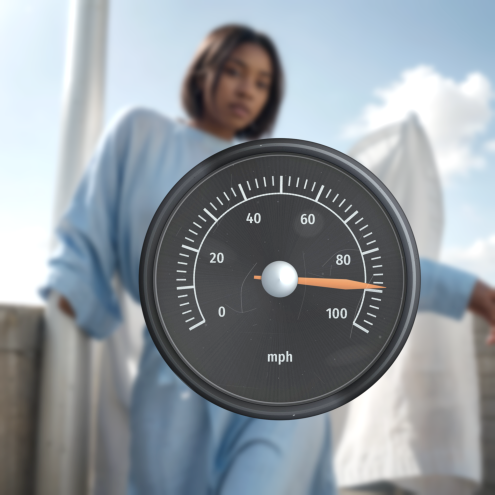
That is **89** mph
